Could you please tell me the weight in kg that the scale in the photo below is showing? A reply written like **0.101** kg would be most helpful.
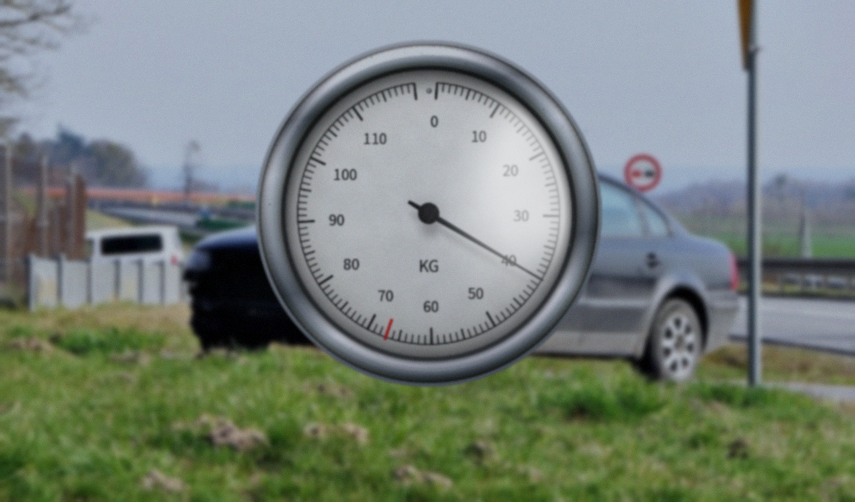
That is **40** kg
